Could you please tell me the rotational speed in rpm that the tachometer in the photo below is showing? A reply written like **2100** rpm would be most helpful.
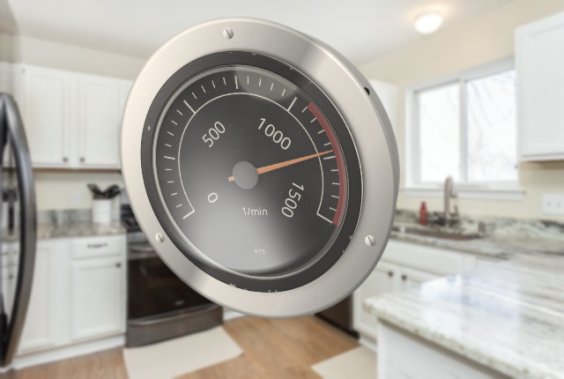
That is **1225** rpm
